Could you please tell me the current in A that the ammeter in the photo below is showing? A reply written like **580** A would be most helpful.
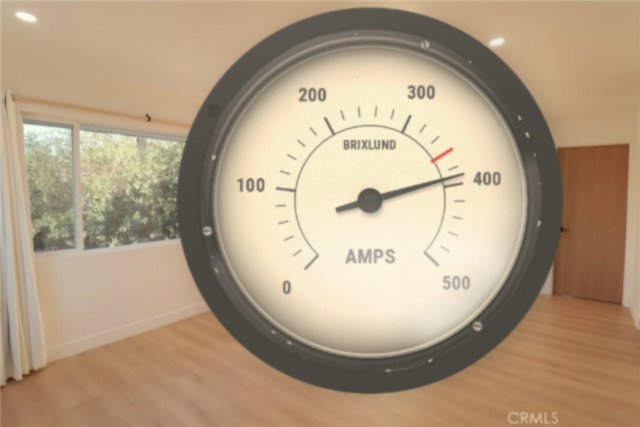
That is **390** A
